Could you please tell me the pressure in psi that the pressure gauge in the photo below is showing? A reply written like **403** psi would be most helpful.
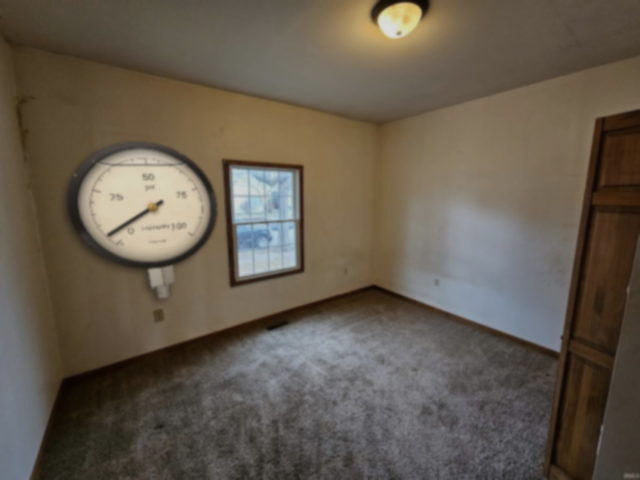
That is **5** psi
